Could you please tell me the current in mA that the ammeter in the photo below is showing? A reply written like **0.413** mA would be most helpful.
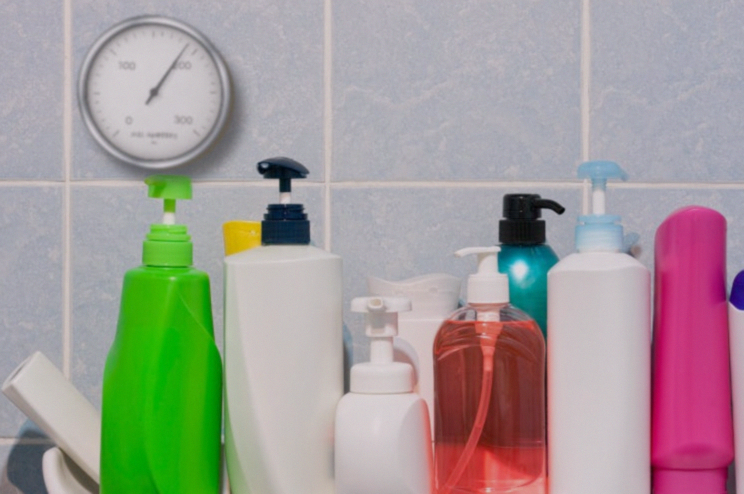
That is **190** mA
